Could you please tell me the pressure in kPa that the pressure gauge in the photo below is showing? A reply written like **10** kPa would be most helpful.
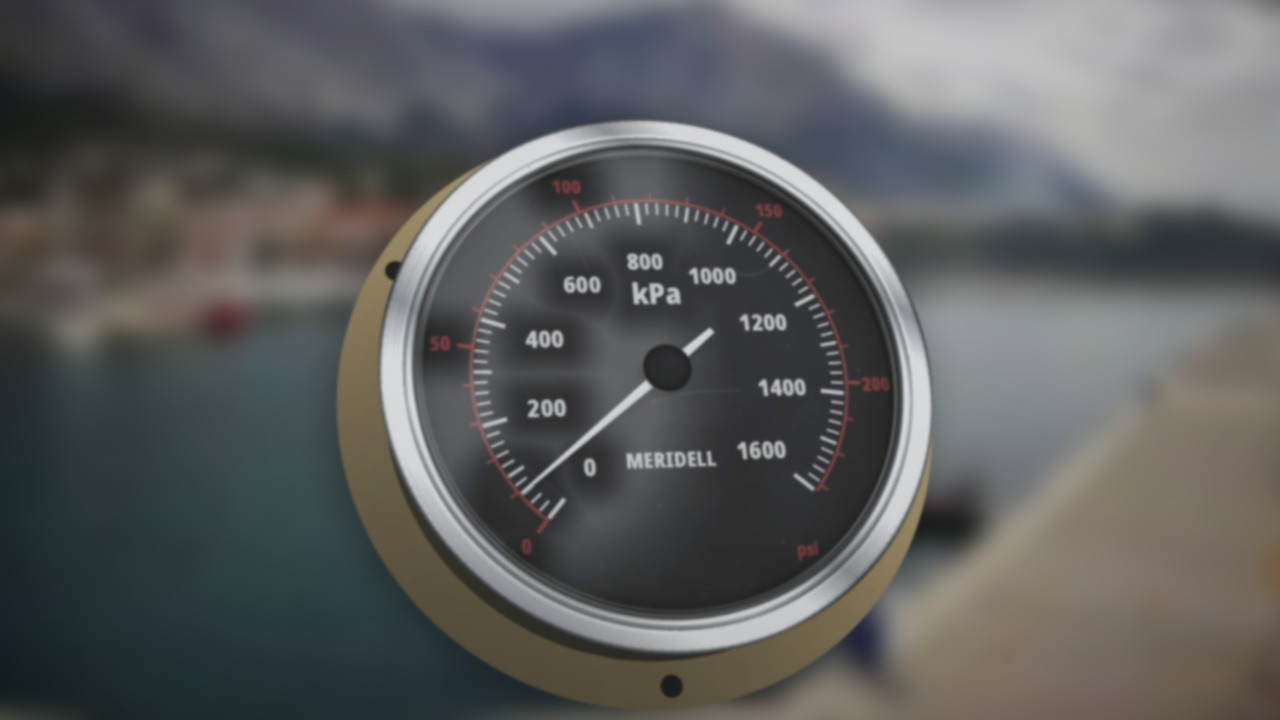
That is **60** kPa
